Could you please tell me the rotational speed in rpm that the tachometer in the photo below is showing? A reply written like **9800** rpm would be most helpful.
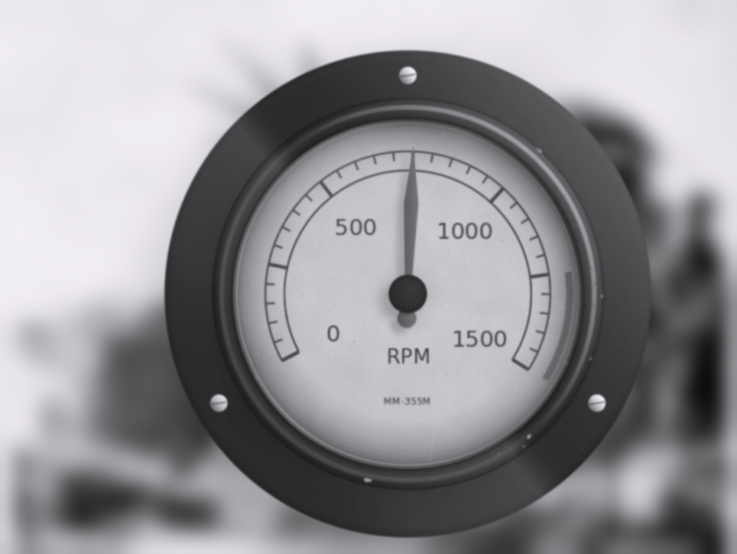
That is **750** rpm
